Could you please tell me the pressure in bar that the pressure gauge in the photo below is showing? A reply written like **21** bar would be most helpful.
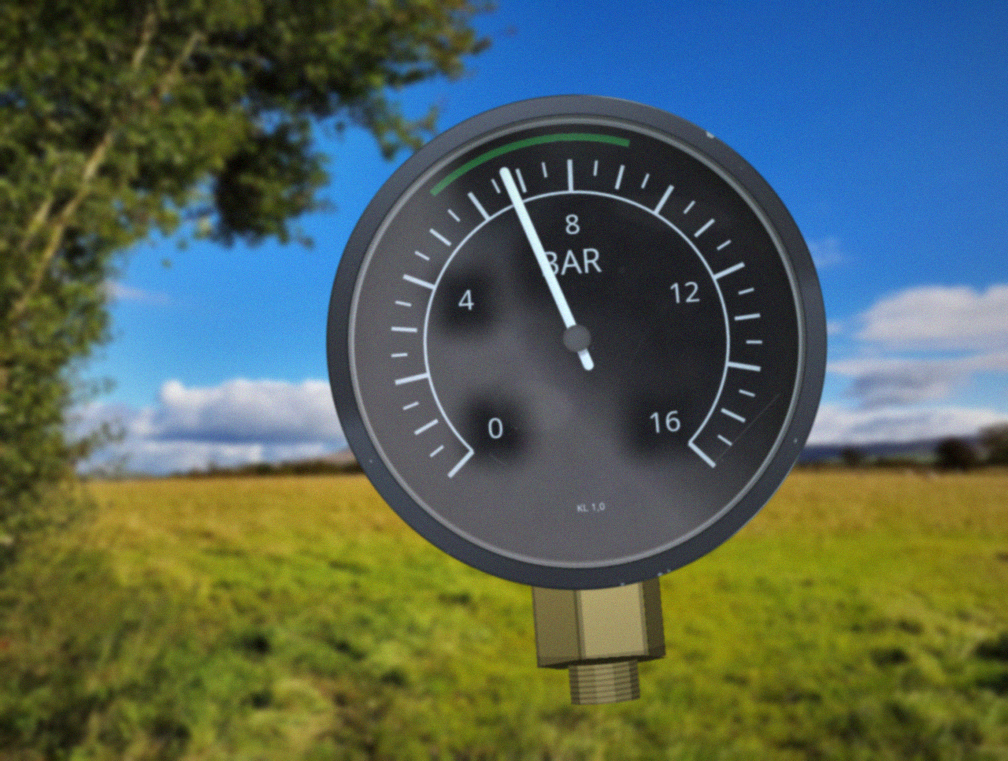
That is **6.75** bar
